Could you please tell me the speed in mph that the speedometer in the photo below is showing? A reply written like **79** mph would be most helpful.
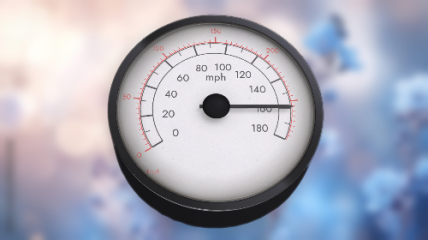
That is **160** mph
